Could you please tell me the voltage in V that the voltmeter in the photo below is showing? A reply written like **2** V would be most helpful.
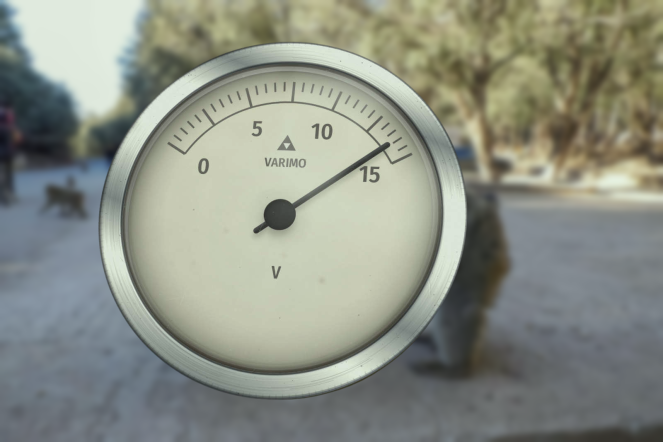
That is **14** V
